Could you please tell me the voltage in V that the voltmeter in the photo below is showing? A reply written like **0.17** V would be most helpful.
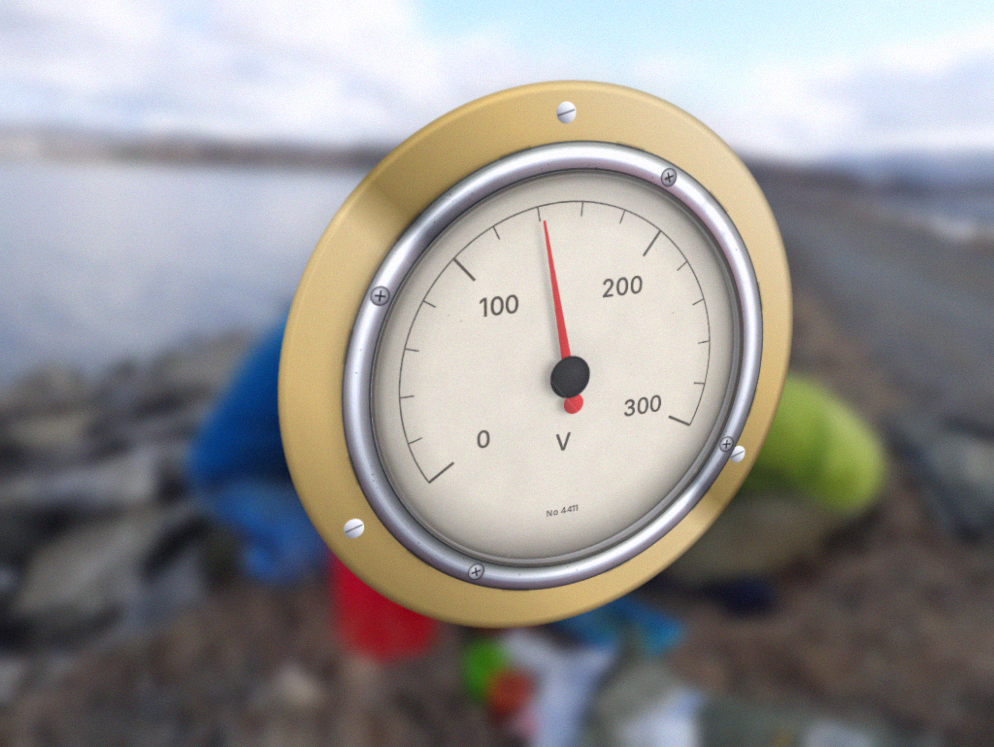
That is **140** V
